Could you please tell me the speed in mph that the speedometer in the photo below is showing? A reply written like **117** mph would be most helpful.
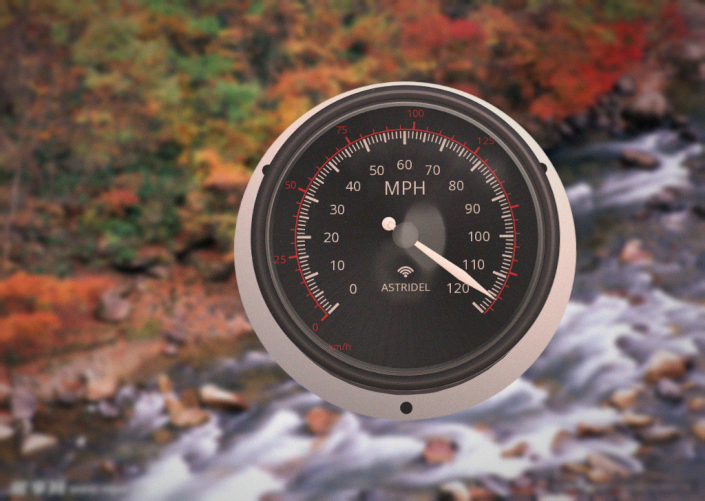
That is **116** mph
